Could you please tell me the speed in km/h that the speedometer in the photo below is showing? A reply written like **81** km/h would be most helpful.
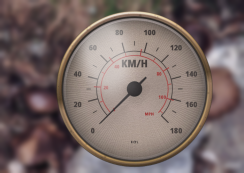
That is **0** km/h
